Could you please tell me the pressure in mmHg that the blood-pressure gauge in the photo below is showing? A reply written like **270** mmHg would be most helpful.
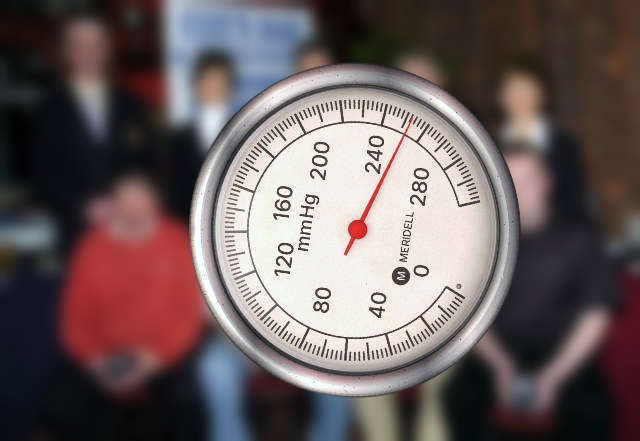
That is **252** mmHg
